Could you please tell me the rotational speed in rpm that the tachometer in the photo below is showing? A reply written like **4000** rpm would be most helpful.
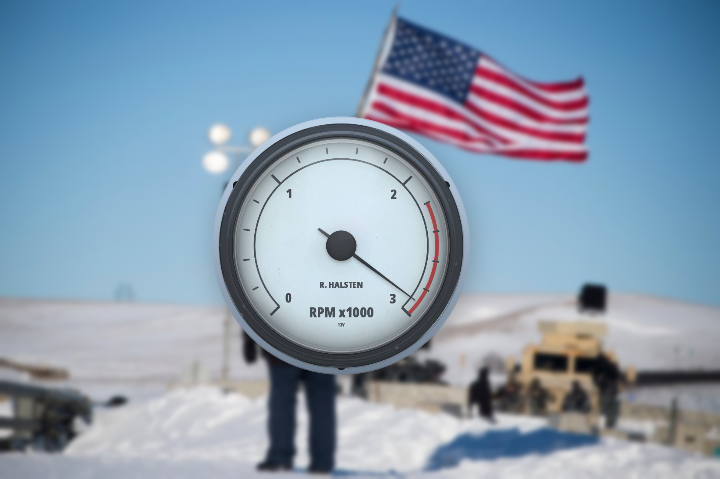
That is **2900** rpm
